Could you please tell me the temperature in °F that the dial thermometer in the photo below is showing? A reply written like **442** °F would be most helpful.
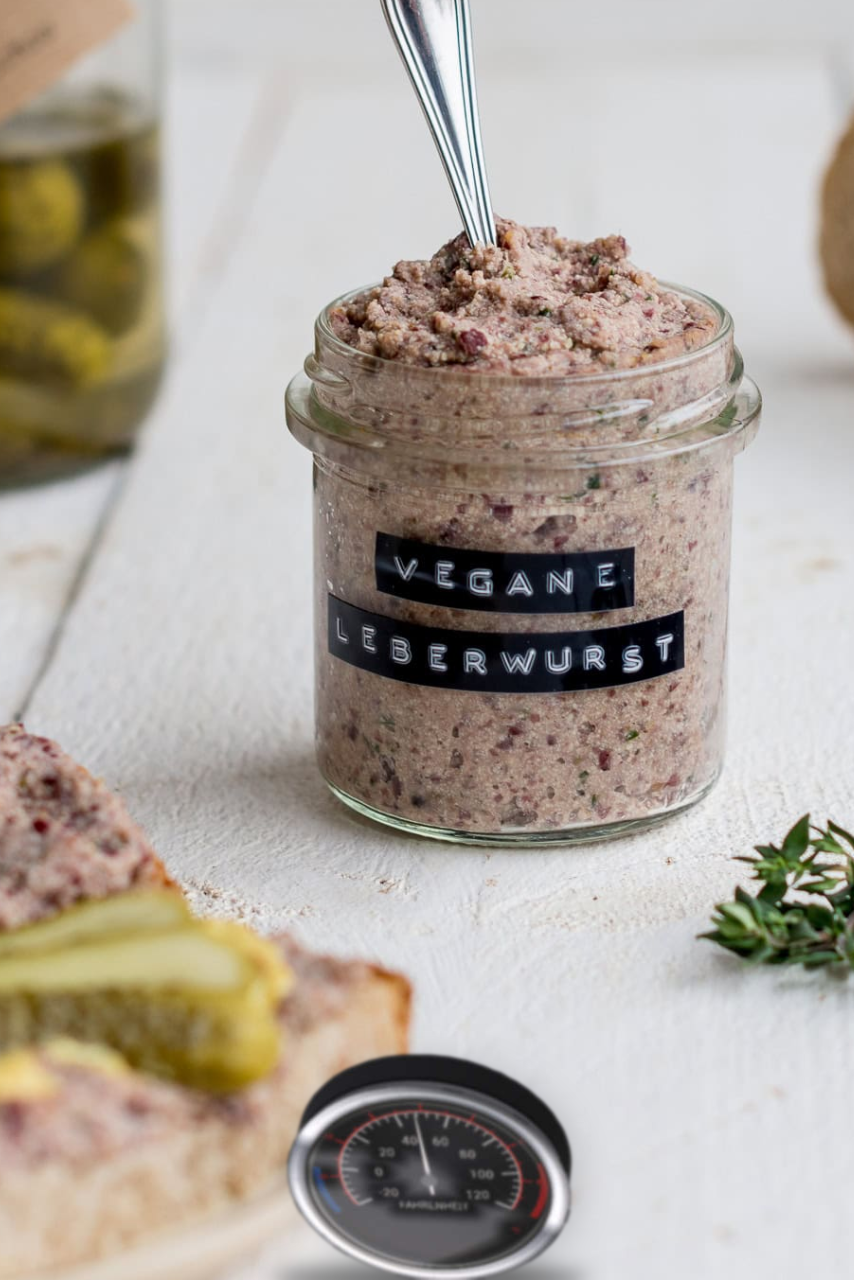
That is **48** °F
